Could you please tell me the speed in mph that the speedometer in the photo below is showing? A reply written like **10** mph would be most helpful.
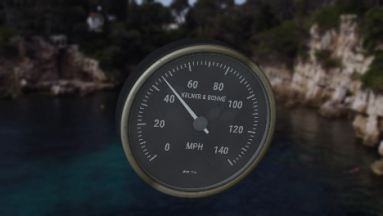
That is **46** mph
